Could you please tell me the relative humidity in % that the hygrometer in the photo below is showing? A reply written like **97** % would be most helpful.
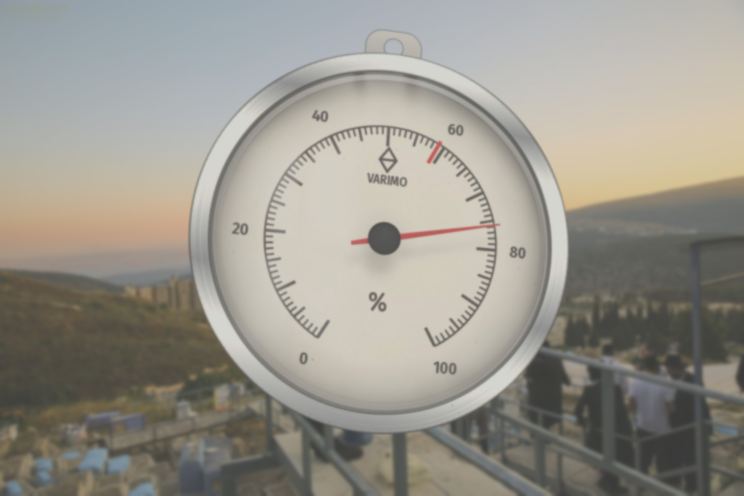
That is **76** %
